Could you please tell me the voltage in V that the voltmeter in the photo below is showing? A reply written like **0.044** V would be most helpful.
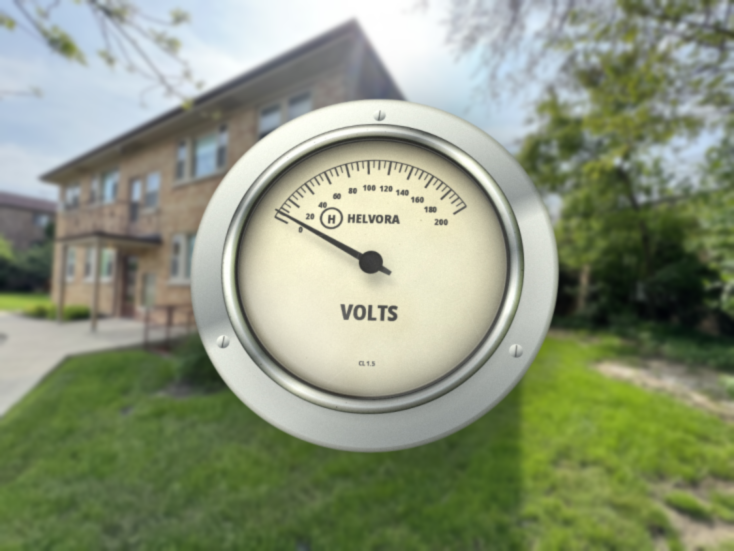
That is **5** V
